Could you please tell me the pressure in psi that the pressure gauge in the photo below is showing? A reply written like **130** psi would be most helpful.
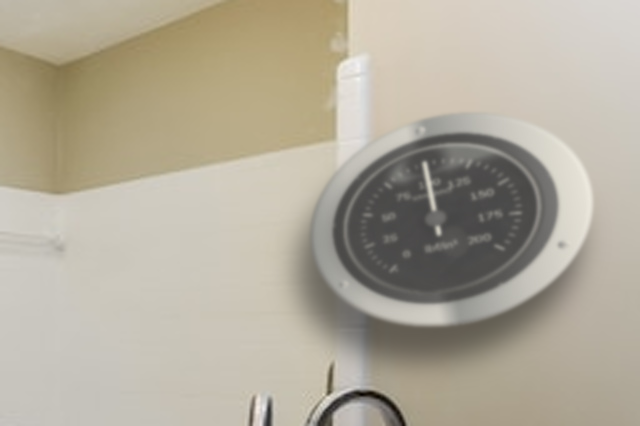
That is **100** psi
